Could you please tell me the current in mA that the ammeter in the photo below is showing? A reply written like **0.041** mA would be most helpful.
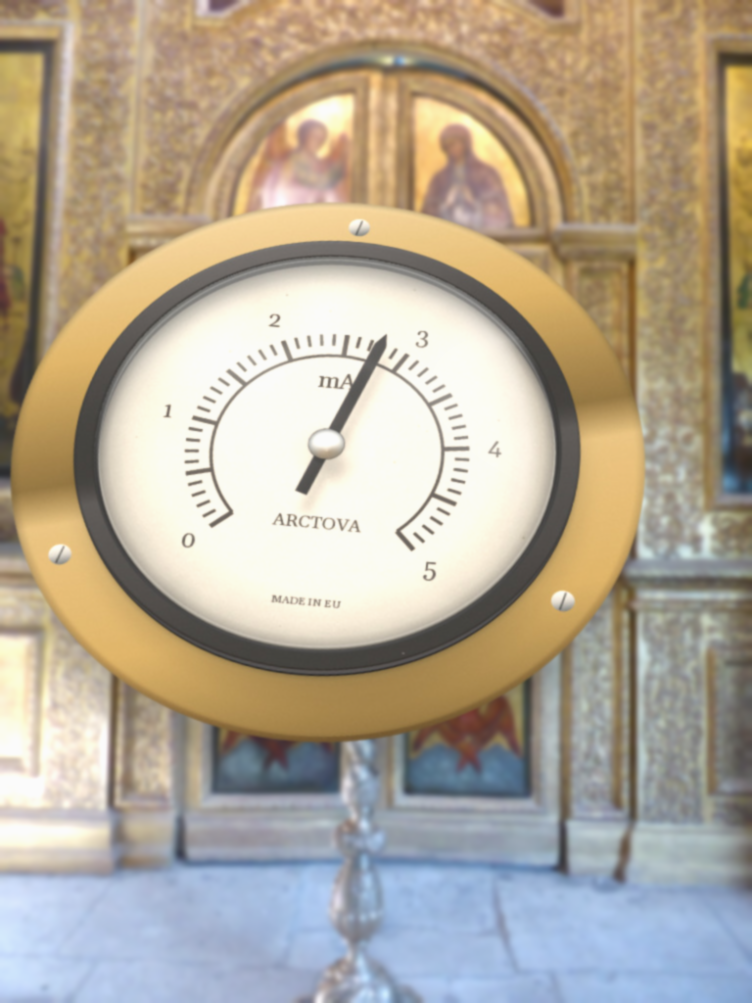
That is **2.8** mA
